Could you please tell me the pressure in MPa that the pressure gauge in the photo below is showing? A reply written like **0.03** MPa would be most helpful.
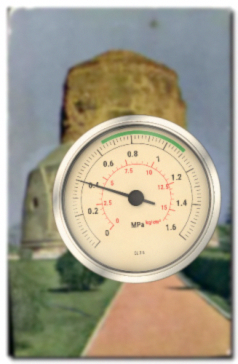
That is **0.4** MPa
